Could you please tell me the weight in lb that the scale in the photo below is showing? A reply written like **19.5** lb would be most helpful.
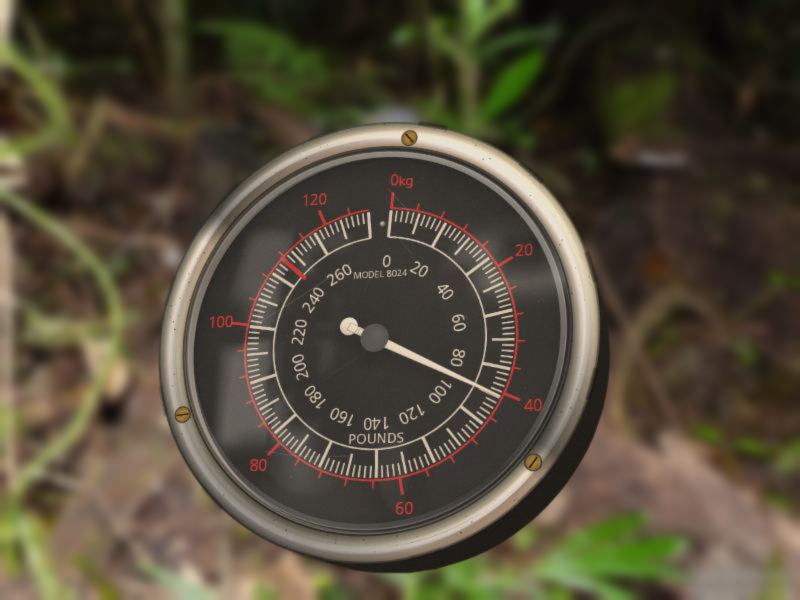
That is **90** lb
